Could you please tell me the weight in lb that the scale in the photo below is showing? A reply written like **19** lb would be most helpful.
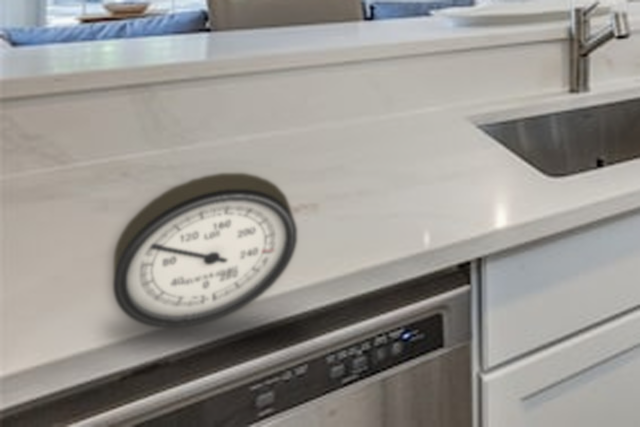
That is **100** lb
